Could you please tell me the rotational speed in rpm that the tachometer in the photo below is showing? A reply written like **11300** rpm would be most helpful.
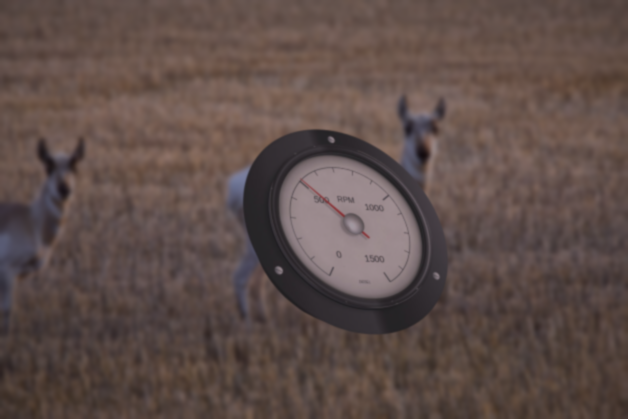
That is **500** rpm
